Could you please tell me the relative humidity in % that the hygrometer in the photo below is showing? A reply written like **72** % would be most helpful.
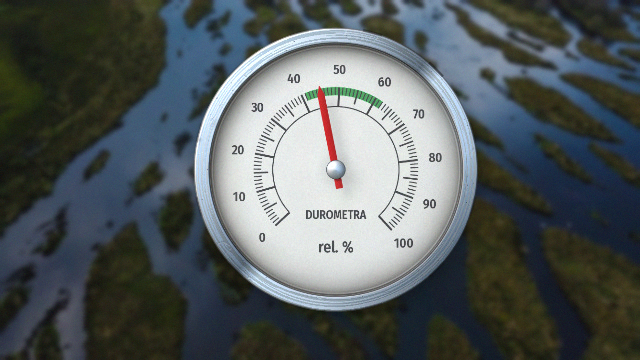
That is **45** %
